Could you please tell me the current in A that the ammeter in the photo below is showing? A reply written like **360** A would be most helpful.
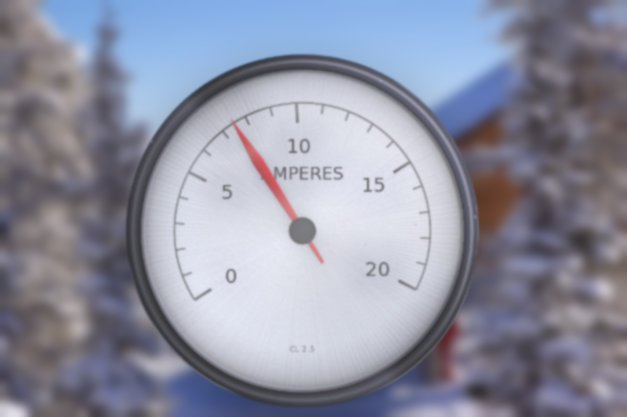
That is **7.5** A
